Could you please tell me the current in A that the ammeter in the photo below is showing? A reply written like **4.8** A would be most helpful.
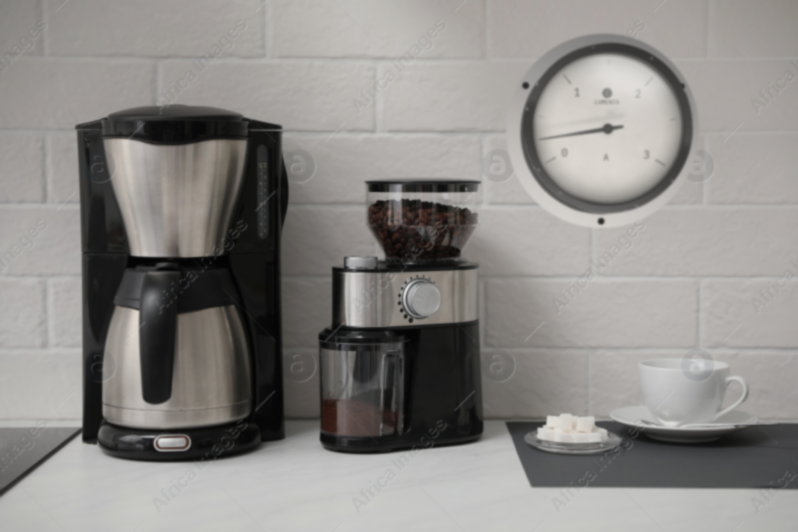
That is **0.25** A
